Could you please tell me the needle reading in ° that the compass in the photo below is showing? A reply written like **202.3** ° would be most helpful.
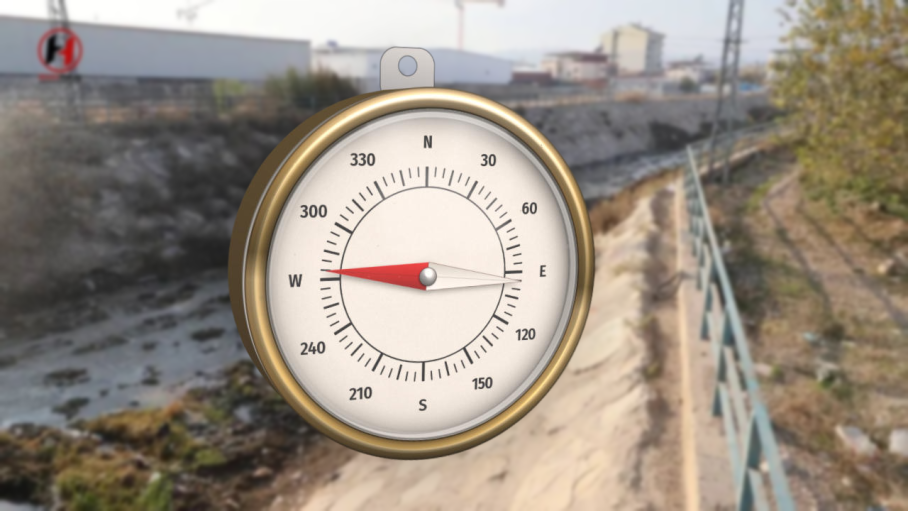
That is **275** °
